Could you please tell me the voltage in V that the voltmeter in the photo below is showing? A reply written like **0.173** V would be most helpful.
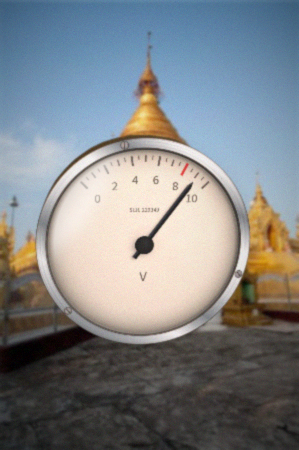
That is **9** V
